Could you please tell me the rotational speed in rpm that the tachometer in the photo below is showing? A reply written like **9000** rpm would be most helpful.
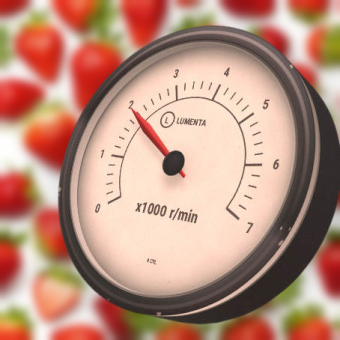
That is **2000** rpm
